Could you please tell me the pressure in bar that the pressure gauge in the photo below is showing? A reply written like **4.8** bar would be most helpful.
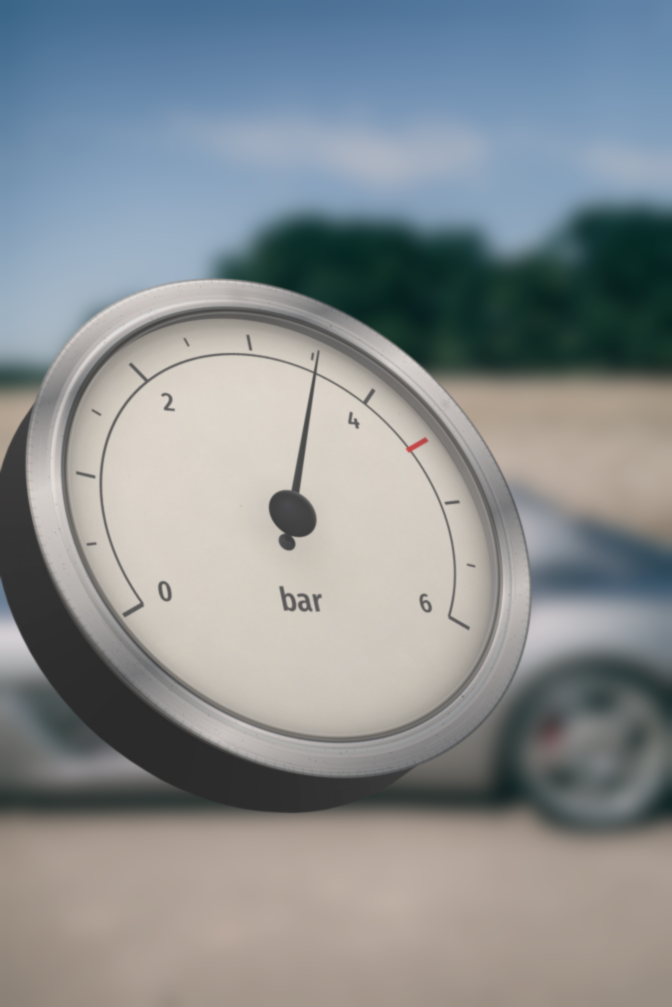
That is **3.5** bar
